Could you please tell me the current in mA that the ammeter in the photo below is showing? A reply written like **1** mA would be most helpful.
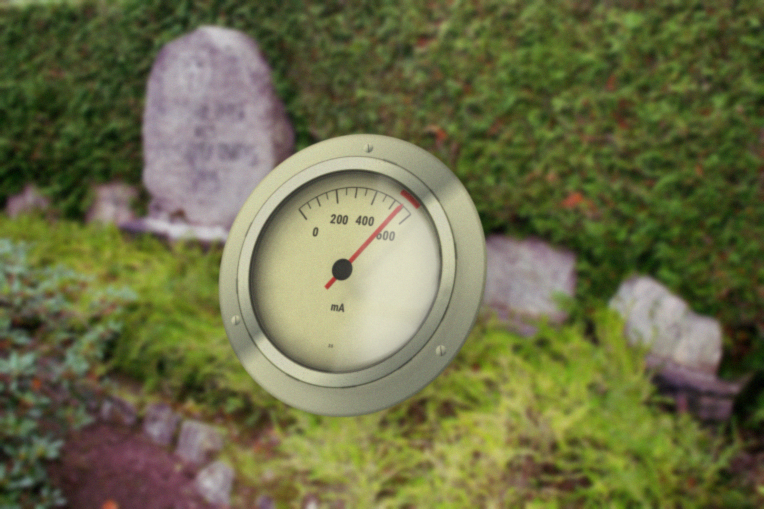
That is **550** mA
